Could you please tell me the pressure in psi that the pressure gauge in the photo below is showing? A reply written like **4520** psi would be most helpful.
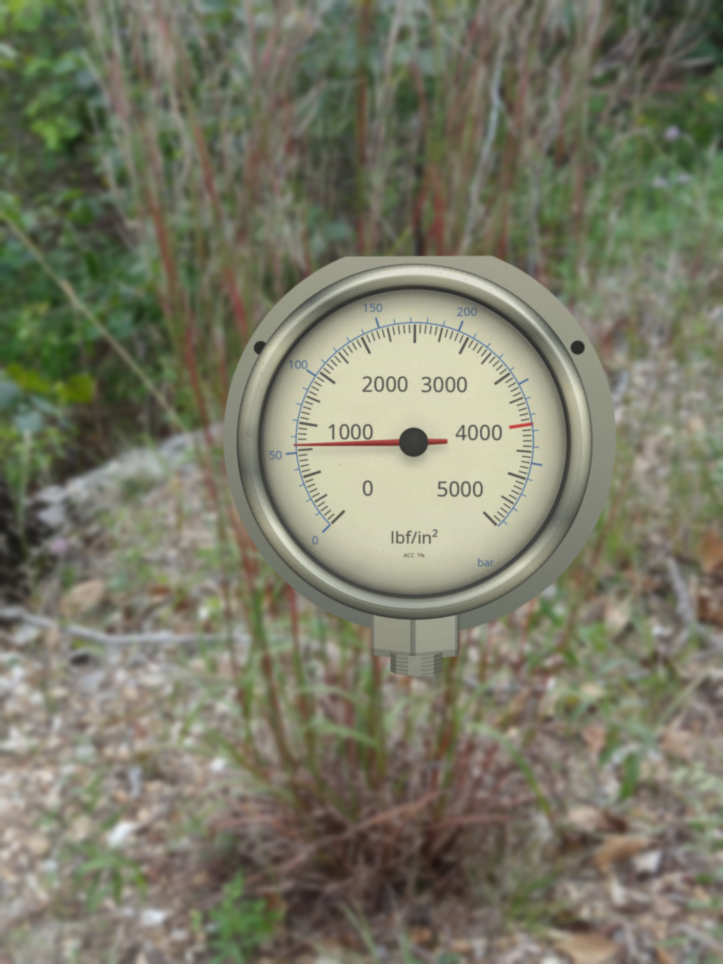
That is **800** psi
